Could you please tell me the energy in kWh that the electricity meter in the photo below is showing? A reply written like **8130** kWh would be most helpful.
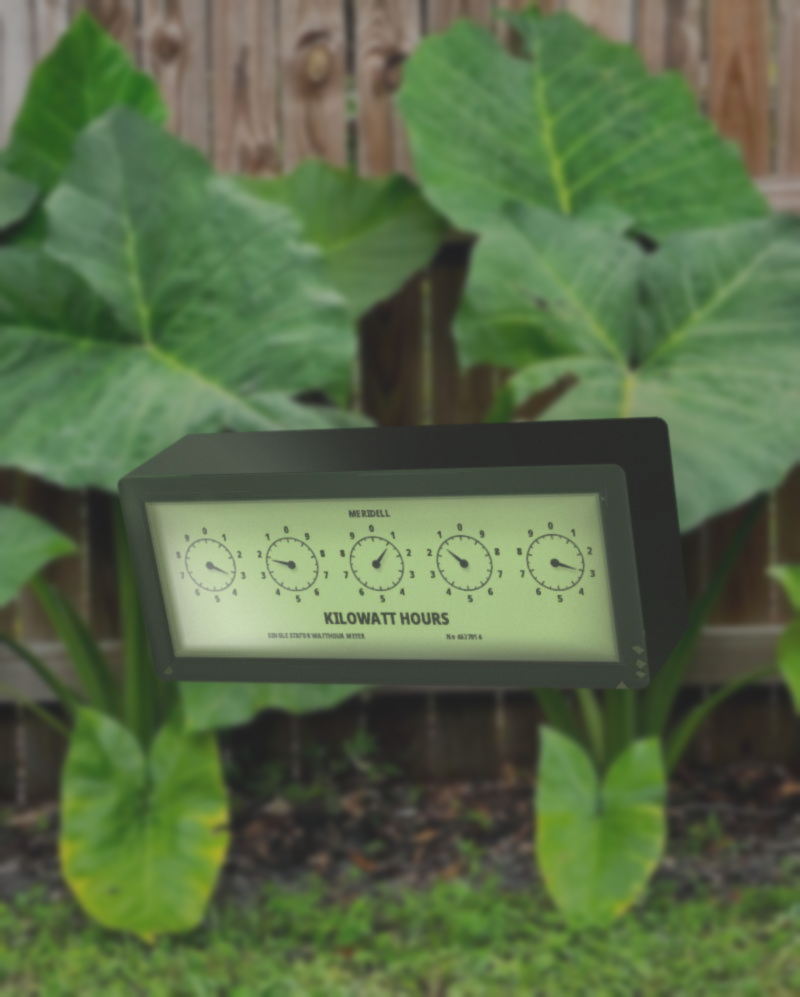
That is **32113** kWh
